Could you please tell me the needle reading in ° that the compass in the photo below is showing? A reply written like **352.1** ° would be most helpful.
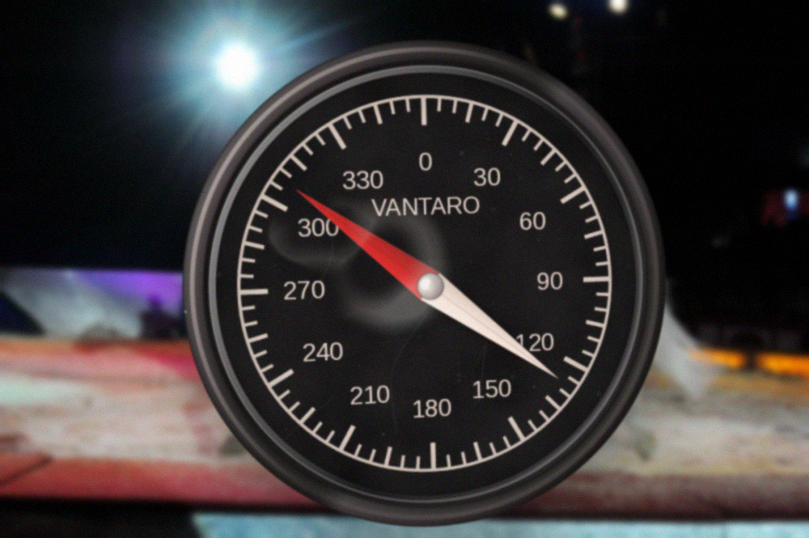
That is **307.5** °
